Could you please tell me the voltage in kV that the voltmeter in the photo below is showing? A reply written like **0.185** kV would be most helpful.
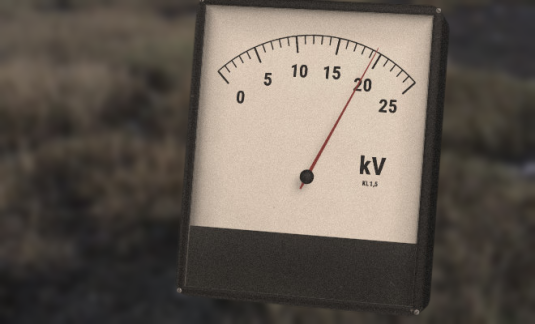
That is **19.5** kV
